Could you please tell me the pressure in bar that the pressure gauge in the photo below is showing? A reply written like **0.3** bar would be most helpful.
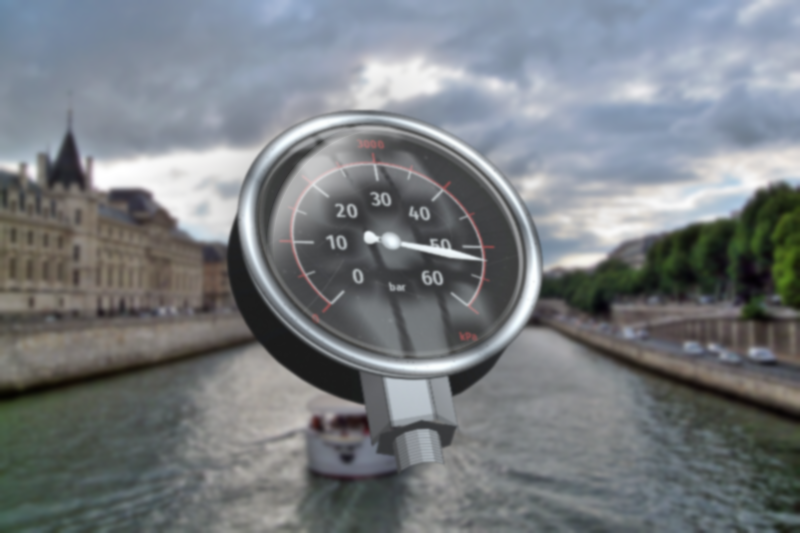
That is **52.5** bar
